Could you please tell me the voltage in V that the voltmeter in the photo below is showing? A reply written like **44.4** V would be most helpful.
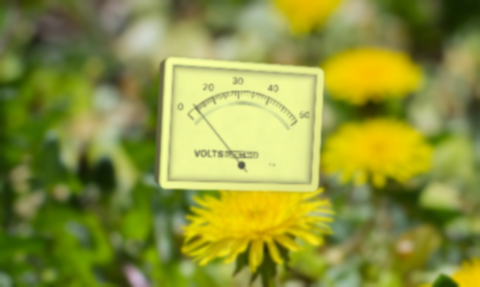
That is **10** V
